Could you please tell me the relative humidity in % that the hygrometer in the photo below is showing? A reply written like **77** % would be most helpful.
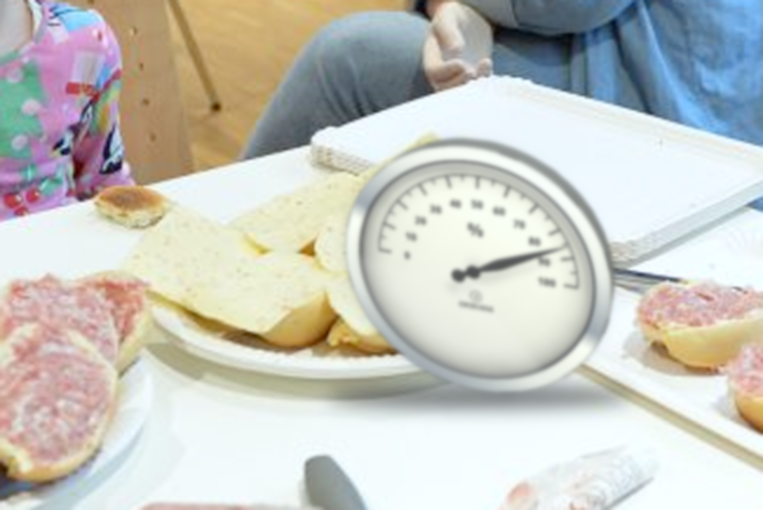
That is **85** %
